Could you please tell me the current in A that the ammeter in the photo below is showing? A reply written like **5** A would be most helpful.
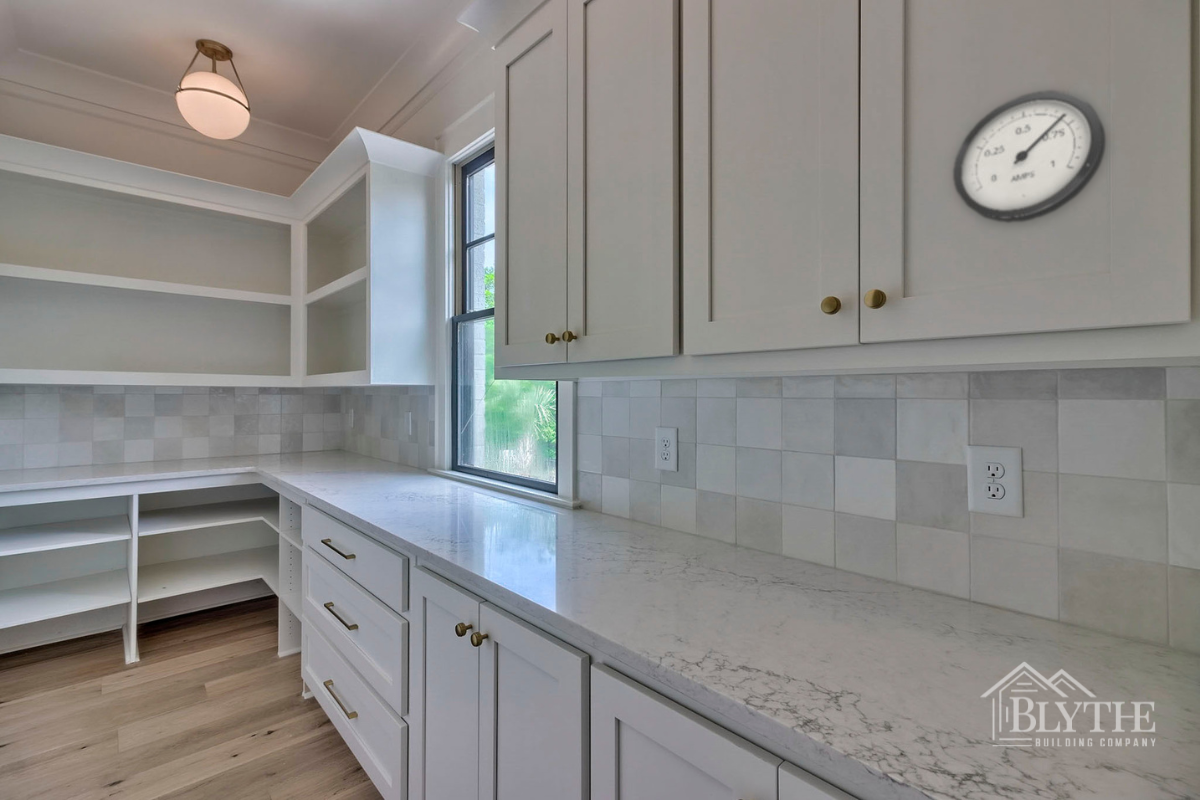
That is **0.7** A
